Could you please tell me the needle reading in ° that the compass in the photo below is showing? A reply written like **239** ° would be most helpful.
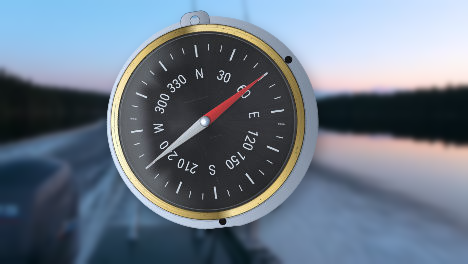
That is **60** °
